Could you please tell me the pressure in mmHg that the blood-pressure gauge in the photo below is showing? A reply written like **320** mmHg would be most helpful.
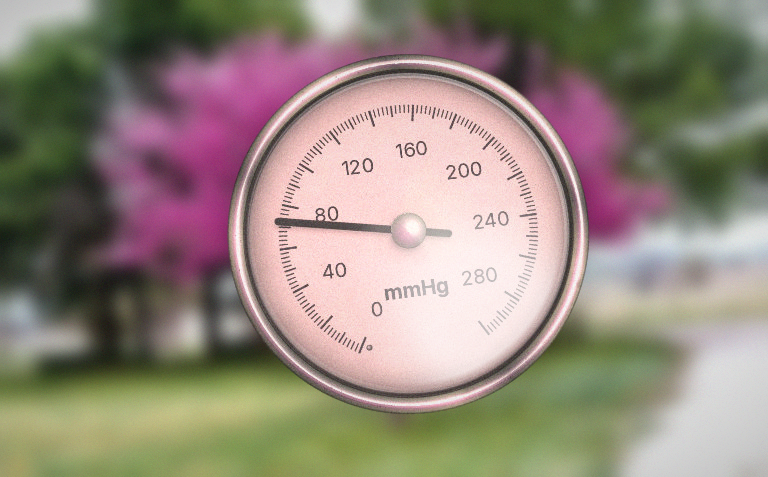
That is **72** mmHg
